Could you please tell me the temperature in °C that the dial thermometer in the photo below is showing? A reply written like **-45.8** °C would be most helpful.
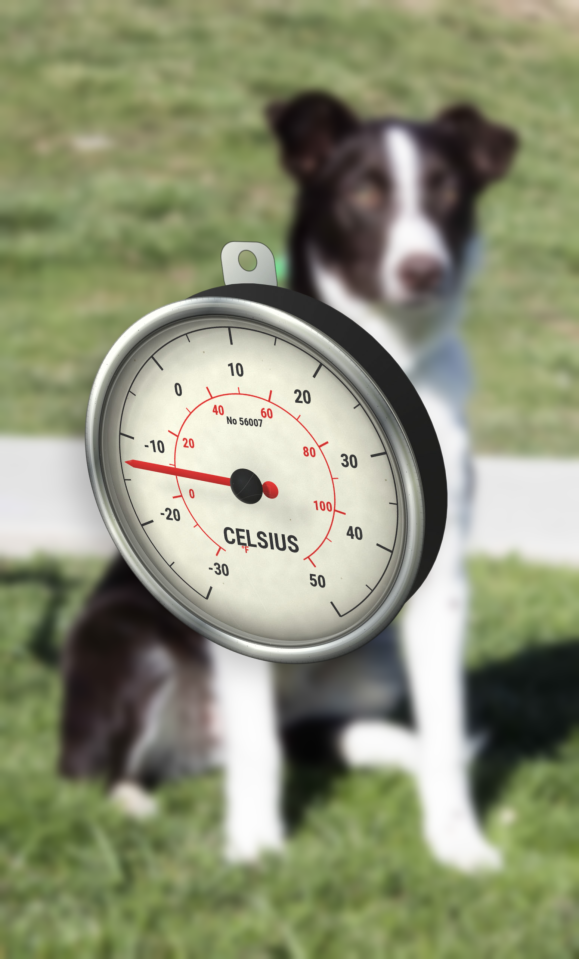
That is **-12.5** °C
